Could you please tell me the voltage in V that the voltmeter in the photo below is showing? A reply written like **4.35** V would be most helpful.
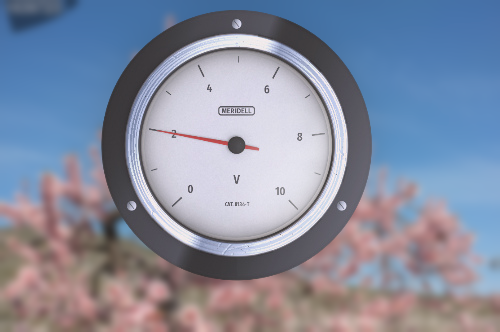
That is **2** V
